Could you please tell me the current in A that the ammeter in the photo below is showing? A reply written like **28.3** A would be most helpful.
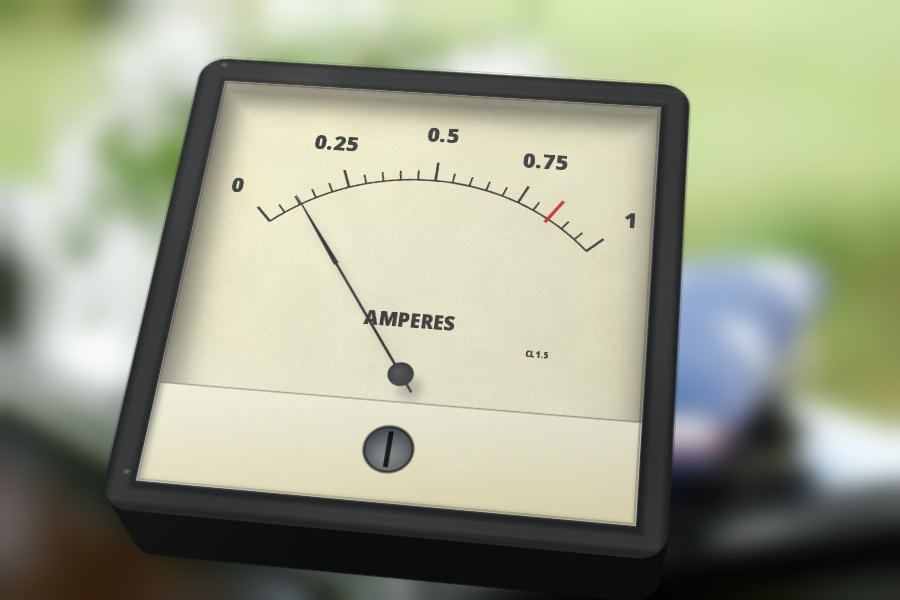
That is **0.1** A
